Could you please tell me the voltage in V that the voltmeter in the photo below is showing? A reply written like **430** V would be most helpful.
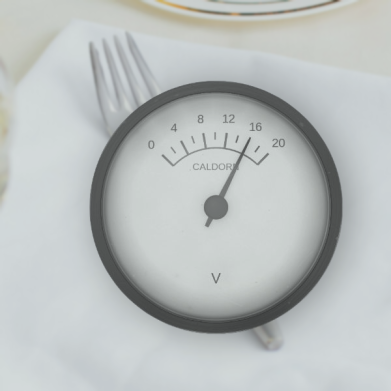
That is **16** V
